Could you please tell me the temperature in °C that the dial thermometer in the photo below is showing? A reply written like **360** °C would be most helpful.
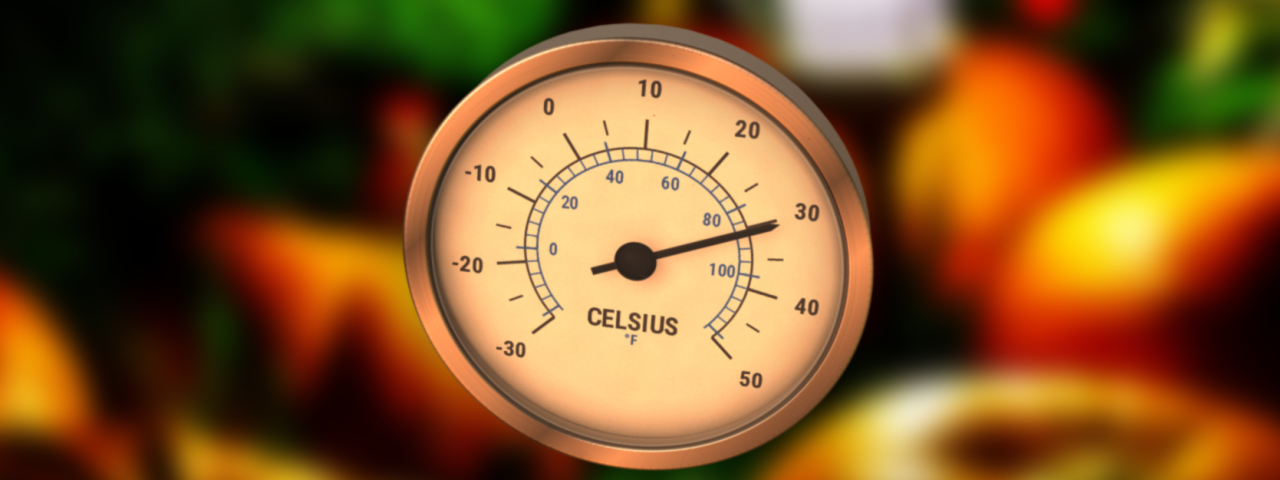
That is **30** °C
